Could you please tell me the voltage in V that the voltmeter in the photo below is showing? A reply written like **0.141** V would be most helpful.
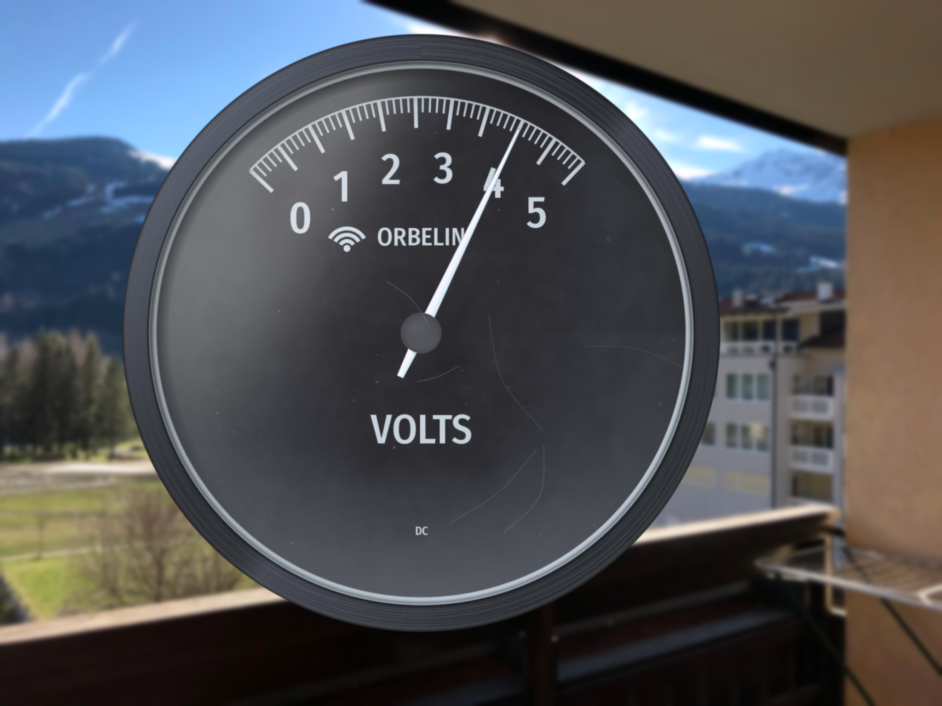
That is **4** V
